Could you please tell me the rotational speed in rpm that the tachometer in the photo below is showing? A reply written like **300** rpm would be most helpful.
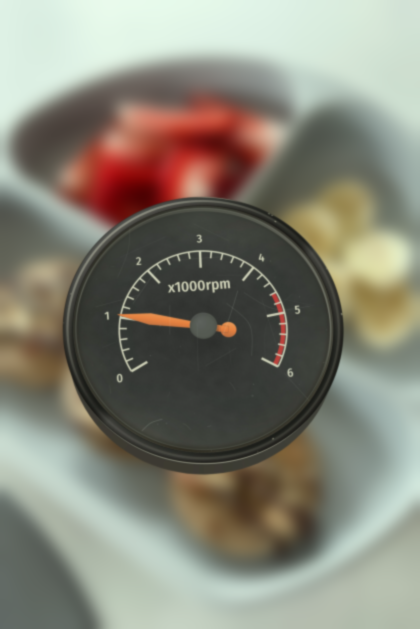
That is **1000** rpm
